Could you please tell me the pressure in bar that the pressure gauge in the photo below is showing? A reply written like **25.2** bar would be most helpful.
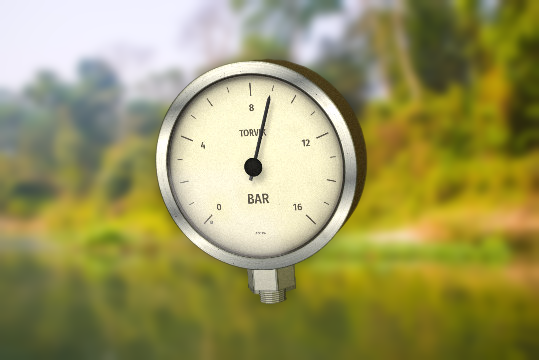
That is **9** bar
